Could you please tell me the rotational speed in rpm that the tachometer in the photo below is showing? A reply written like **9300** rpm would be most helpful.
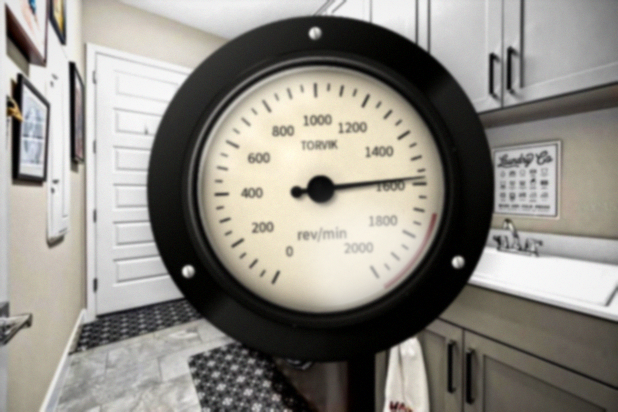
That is **1575** rpm
